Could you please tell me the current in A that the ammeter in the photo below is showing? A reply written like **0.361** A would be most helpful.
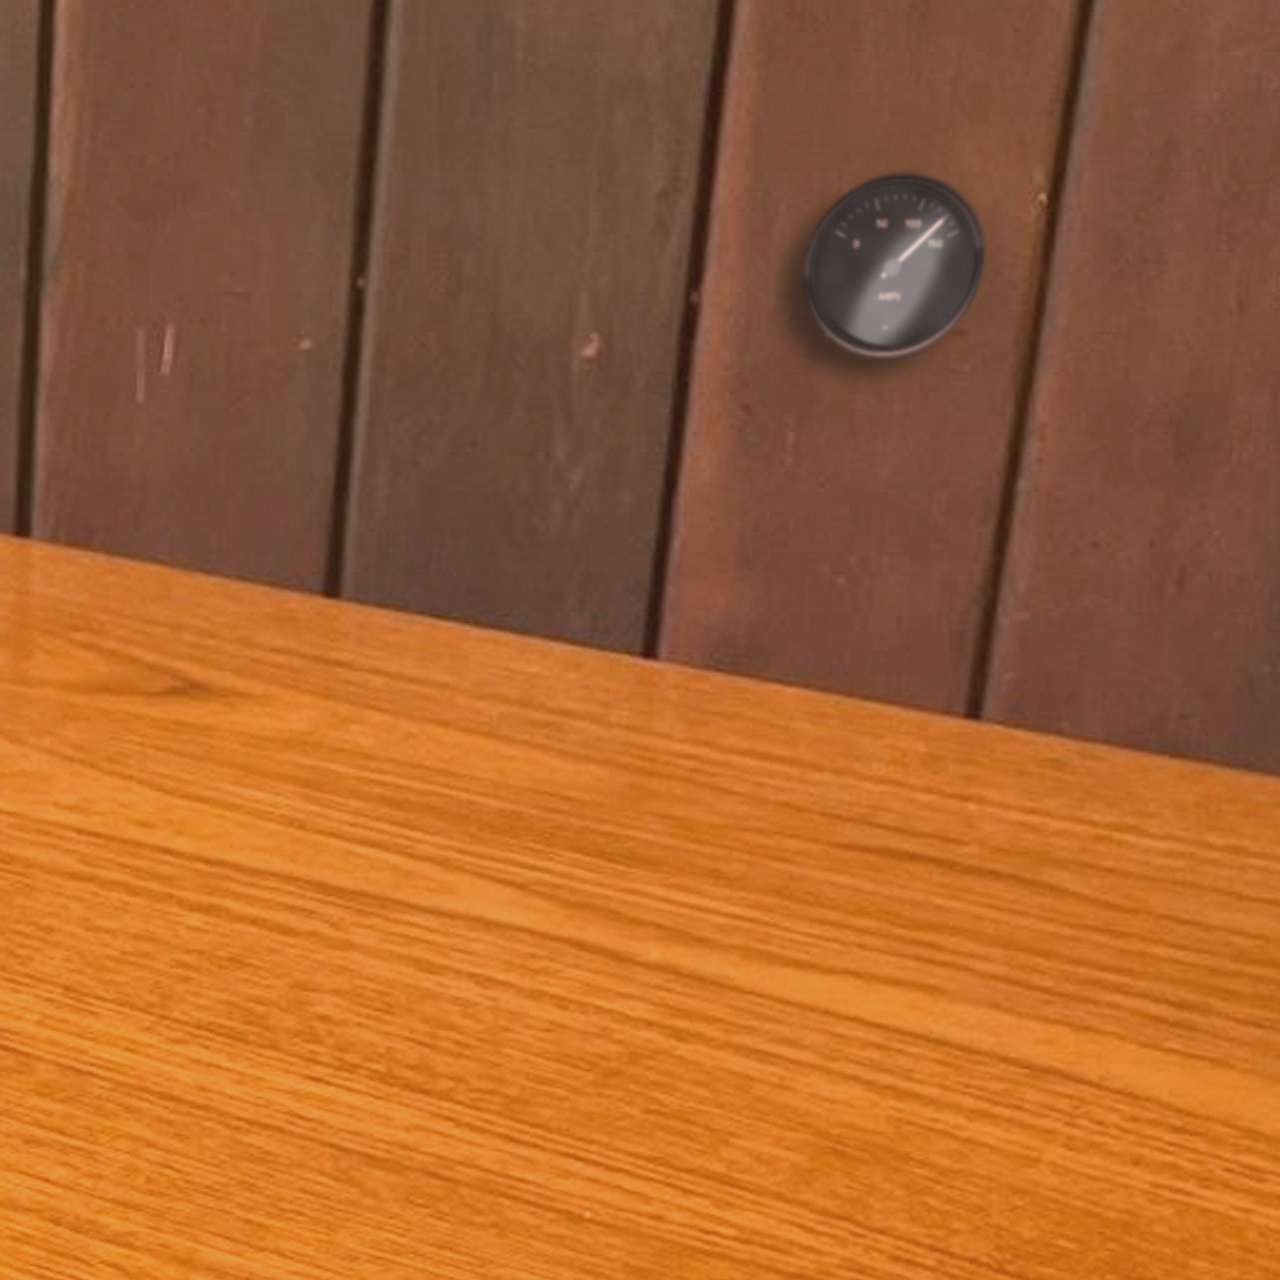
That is **130** A
